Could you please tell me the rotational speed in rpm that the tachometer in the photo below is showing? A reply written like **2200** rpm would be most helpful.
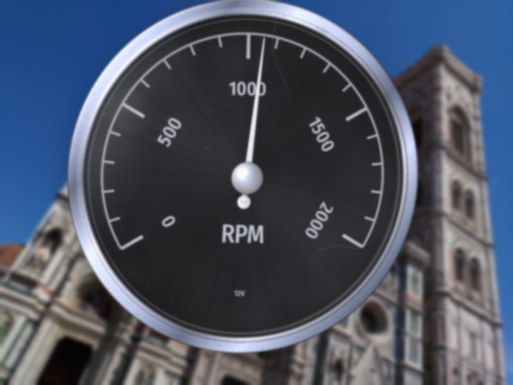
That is **1050** rpm
